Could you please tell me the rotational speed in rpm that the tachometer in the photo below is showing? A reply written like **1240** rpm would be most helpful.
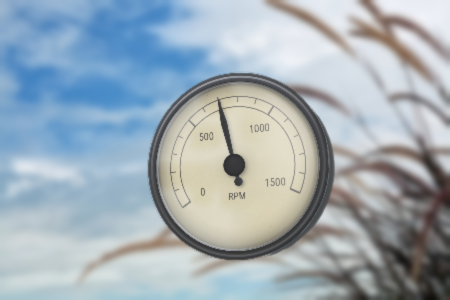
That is **700** rpm
